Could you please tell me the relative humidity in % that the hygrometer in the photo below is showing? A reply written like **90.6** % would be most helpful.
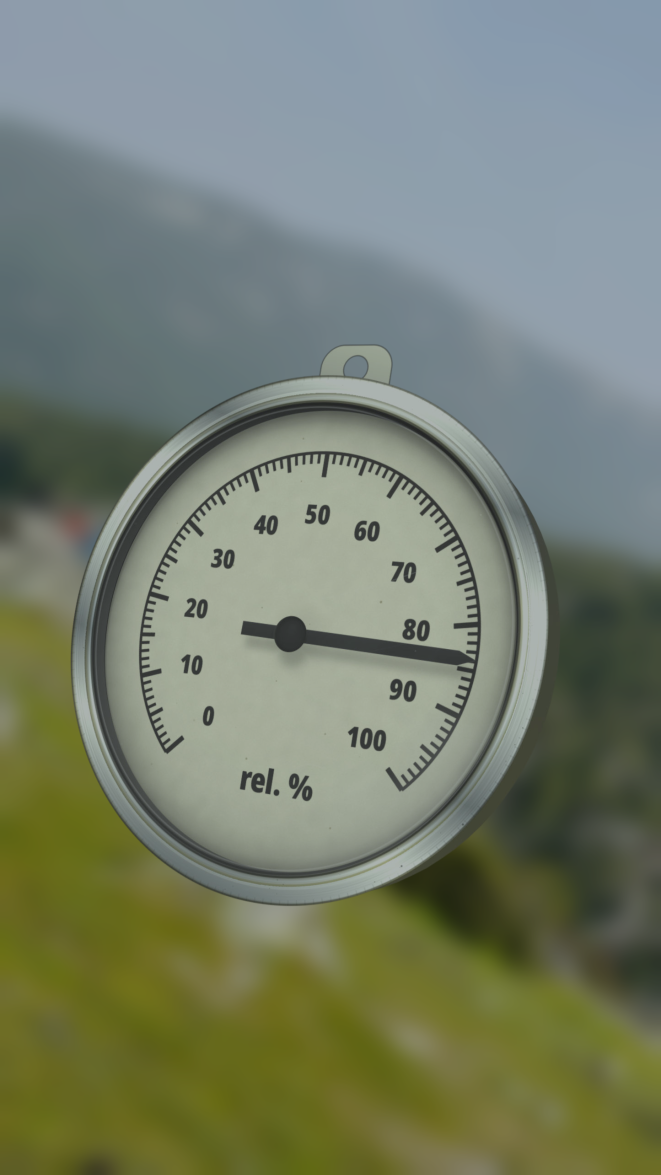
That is **84** %
